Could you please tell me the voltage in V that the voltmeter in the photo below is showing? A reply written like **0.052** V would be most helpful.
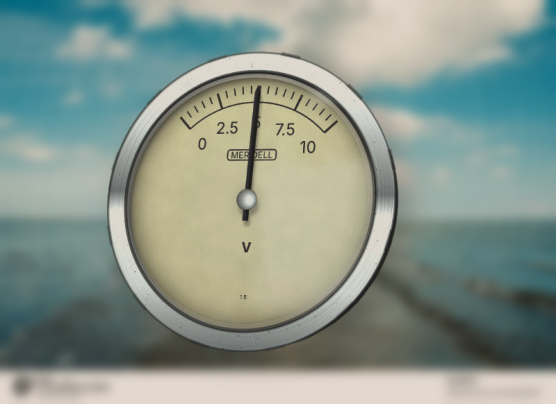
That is **5** V
